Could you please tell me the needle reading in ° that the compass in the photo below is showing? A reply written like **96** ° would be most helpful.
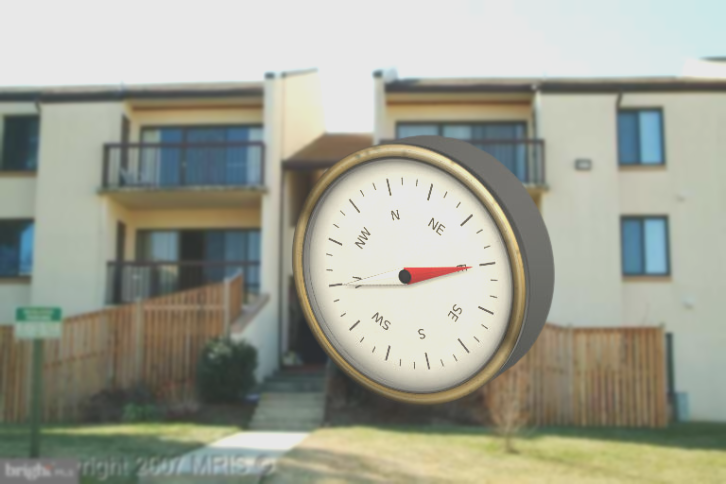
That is **90** °
